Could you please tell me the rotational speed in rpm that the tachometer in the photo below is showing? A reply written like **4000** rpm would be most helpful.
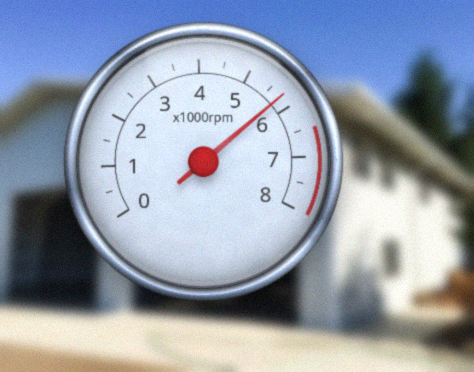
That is **5750** rpm
